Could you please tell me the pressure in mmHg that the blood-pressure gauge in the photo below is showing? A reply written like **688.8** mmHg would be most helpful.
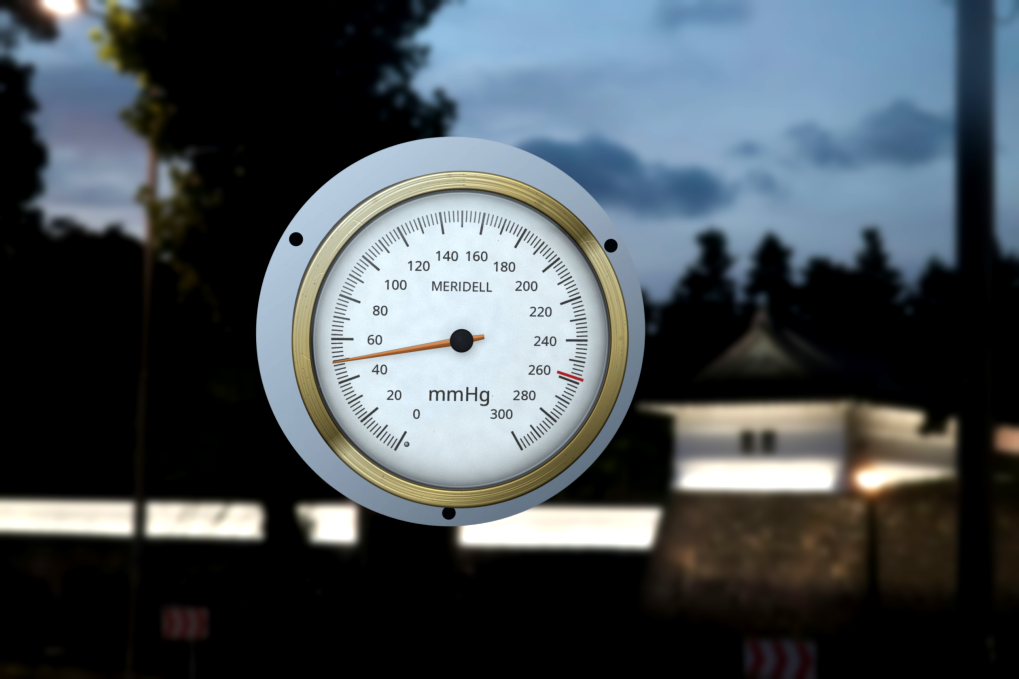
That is **50** mmHg
